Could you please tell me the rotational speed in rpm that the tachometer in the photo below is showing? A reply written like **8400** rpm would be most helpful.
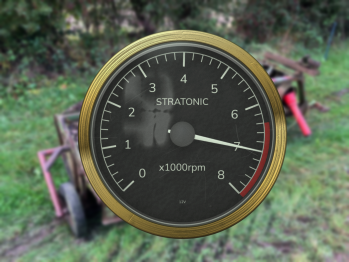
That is **7000** rpm
